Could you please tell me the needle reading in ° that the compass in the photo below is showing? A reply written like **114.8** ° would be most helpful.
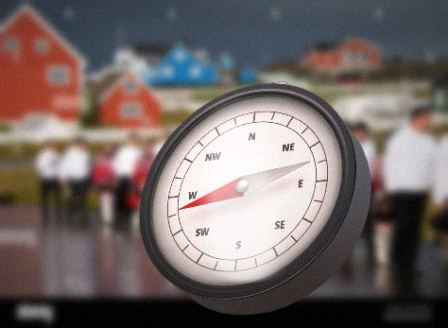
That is **255** °
